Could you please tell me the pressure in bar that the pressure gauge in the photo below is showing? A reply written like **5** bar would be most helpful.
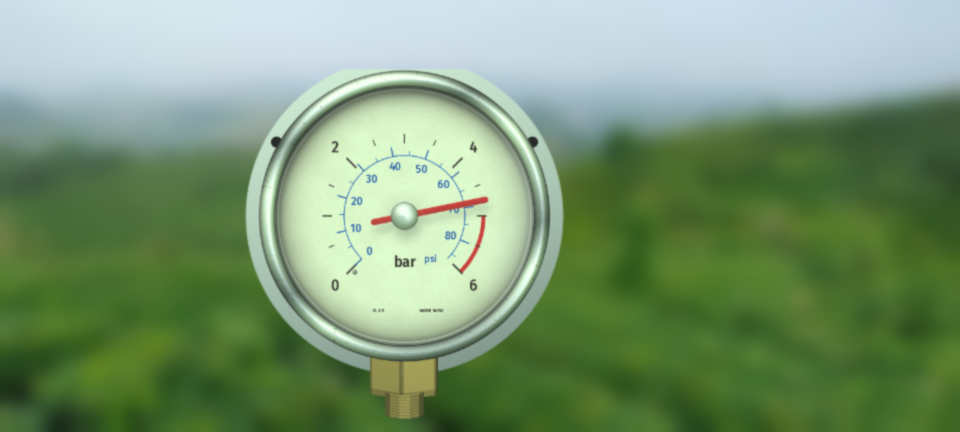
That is **4.75** bar
